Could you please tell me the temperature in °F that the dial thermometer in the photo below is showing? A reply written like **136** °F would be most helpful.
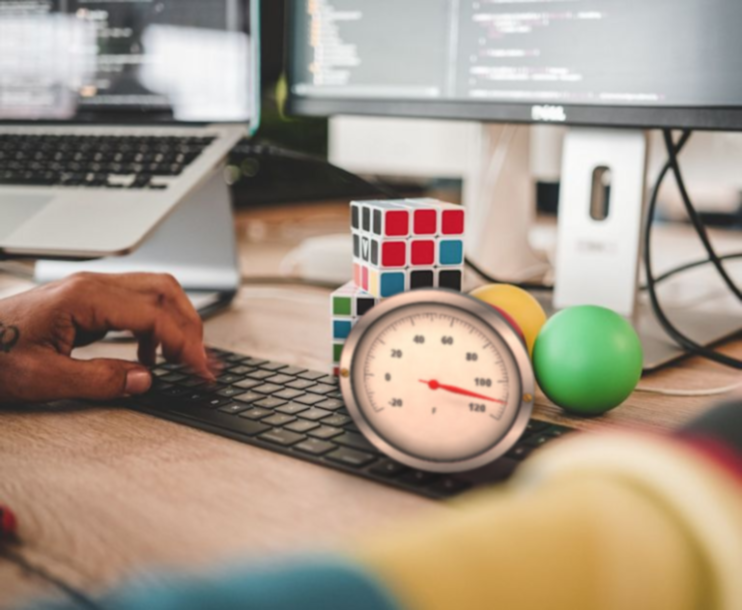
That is **110** °F
